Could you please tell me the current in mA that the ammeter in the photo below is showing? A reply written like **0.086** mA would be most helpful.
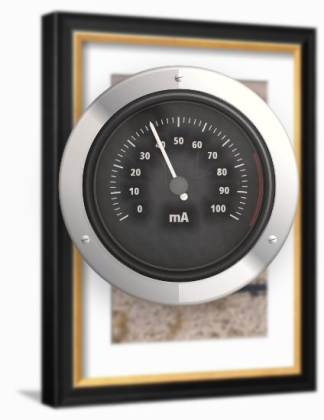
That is **40** mA
